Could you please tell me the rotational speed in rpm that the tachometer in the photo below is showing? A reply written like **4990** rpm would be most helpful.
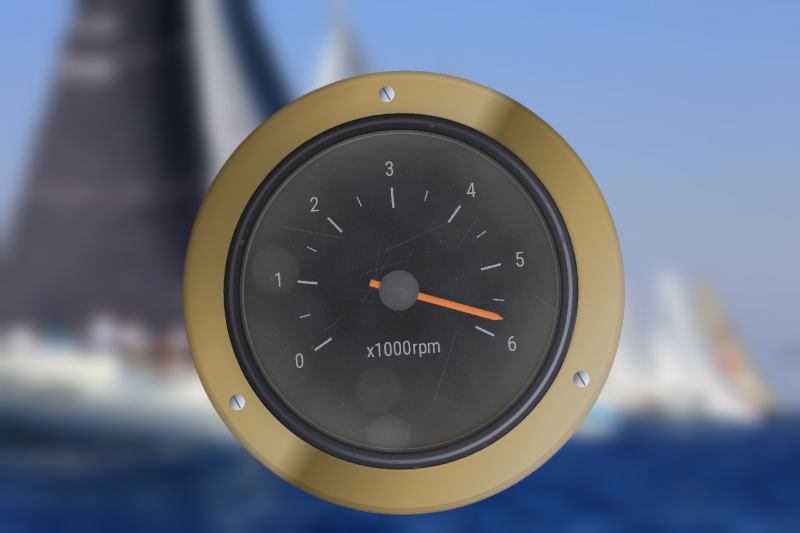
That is **5750** rpm
